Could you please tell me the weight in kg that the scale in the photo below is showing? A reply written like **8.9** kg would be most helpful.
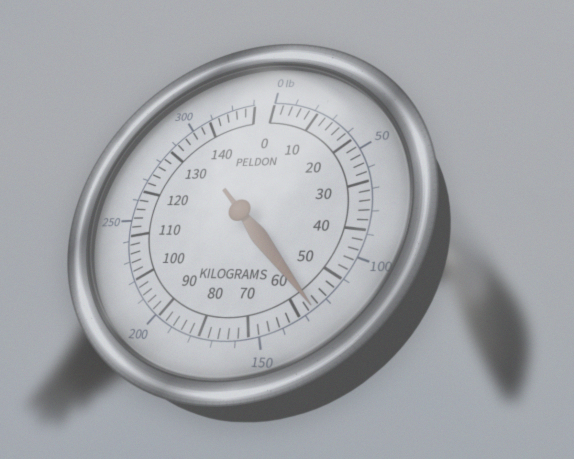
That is **57** kg
